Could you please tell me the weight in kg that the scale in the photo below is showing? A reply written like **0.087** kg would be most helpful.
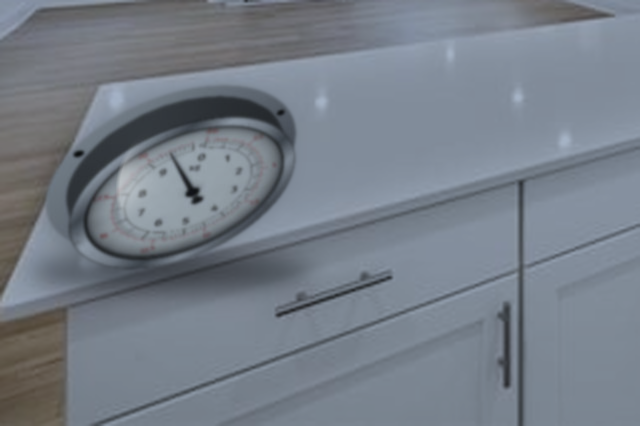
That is **9.5** kg
